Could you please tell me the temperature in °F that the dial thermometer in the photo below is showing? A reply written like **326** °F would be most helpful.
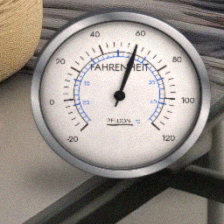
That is **60** °F
